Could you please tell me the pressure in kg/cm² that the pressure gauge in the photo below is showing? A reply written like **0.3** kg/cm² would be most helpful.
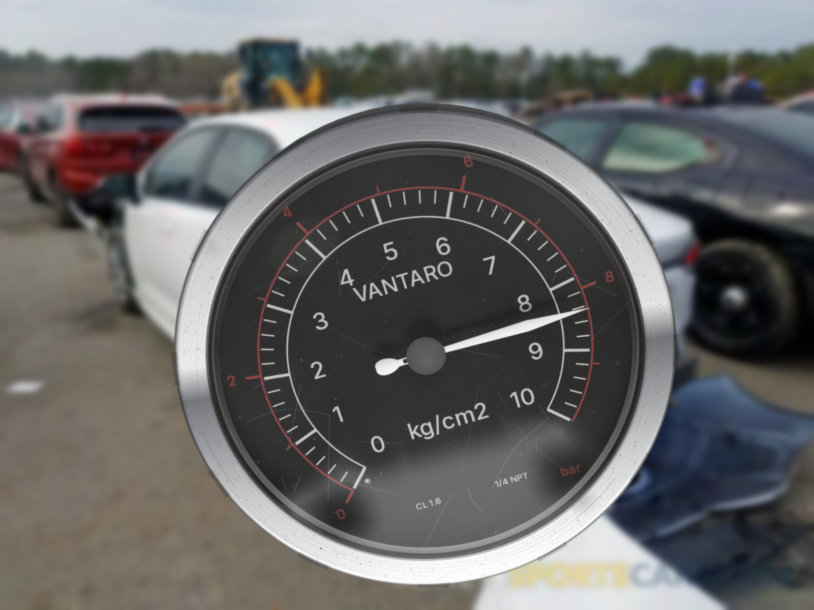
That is **8.4** kg/cm²
